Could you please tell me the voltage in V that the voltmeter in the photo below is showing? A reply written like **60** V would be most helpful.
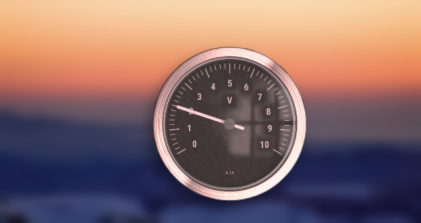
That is **2** V
